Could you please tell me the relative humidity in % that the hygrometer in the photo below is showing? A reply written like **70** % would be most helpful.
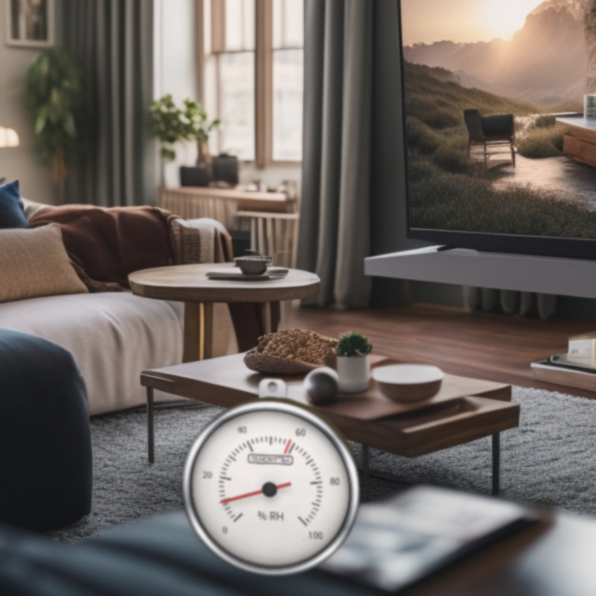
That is **10** %
